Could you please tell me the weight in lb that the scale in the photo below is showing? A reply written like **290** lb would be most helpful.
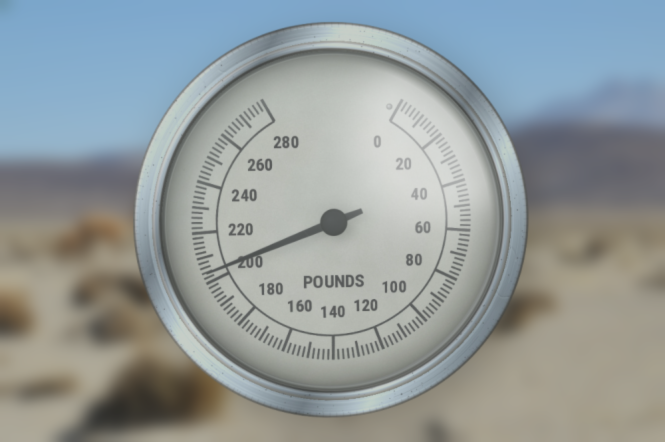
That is **204** lb
